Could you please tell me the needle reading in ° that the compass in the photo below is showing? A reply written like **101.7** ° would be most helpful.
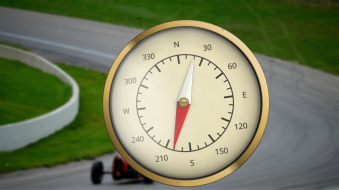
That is **200** °
